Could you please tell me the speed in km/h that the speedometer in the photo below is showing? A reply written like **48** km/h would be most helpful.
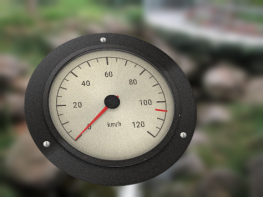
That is **0** km/h
